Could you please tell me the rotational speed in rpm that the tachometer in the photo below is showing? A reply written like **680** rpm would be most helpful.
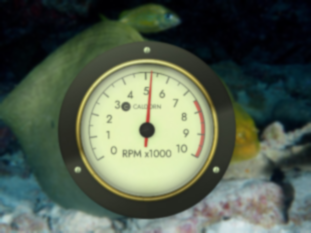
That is **5250** rpm
